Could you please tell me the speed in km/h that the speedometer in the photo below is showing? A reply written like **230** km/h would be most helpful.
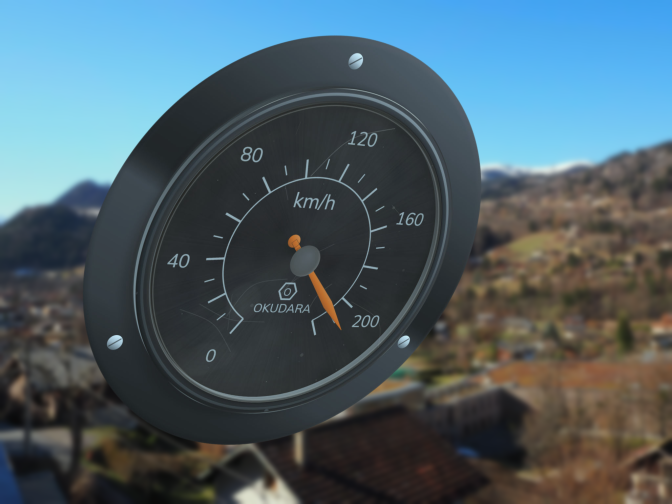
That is **210** km/h
